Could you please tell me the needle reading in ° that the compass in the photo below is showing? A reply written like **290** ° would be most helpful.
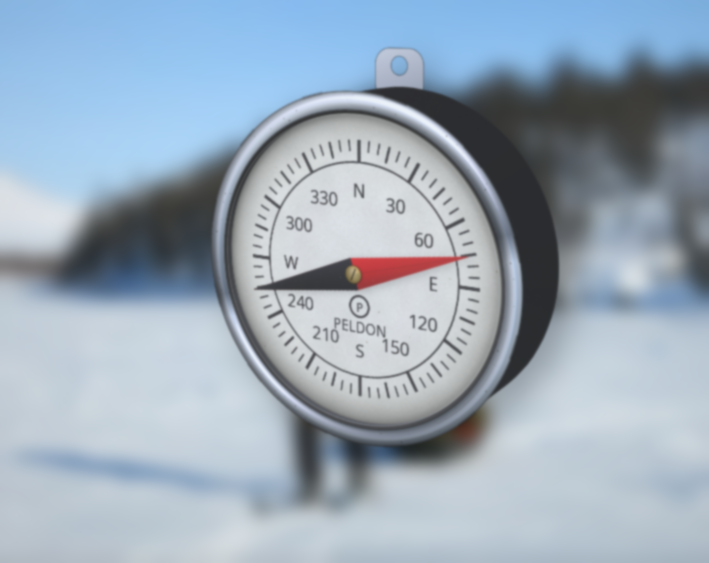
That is **75** °
